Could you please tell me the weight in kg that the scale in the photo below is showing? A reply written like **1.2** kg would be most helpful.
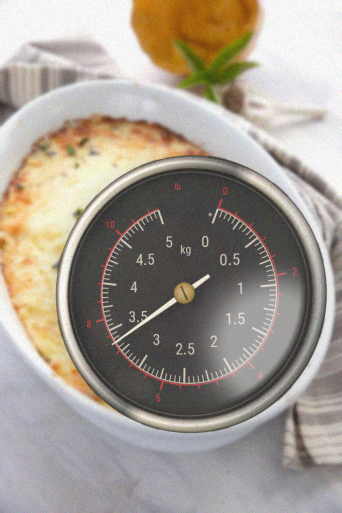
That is **3.35** kg
